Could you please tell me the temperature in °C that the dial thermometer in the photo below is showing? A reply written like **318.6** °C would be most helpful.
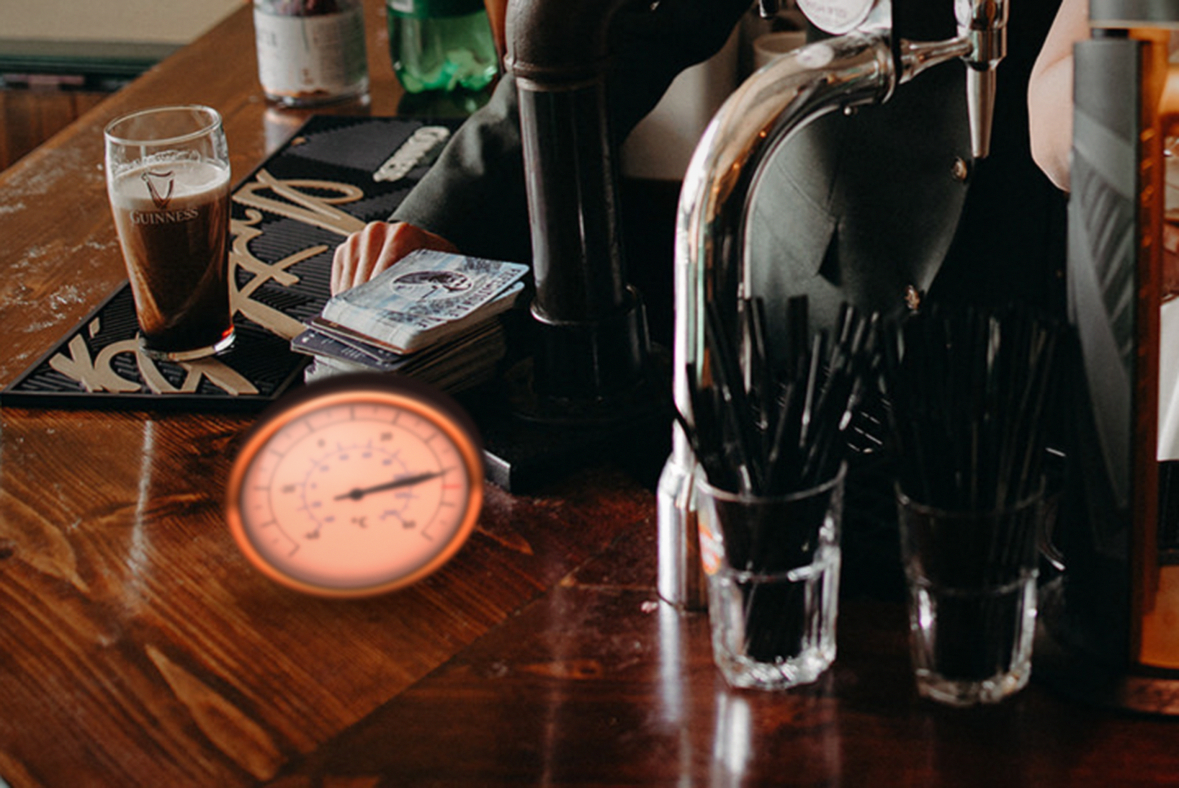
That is **40** °C
